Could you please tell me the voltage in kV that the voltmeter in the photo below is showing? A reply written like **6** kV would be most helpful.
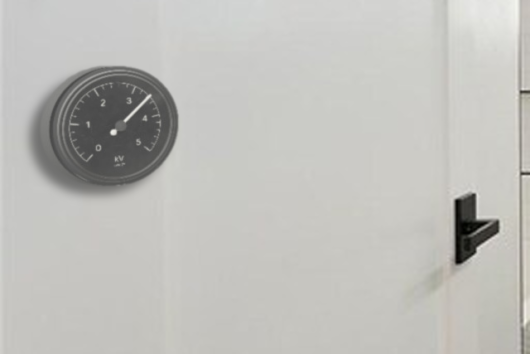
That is **3.4** kV
